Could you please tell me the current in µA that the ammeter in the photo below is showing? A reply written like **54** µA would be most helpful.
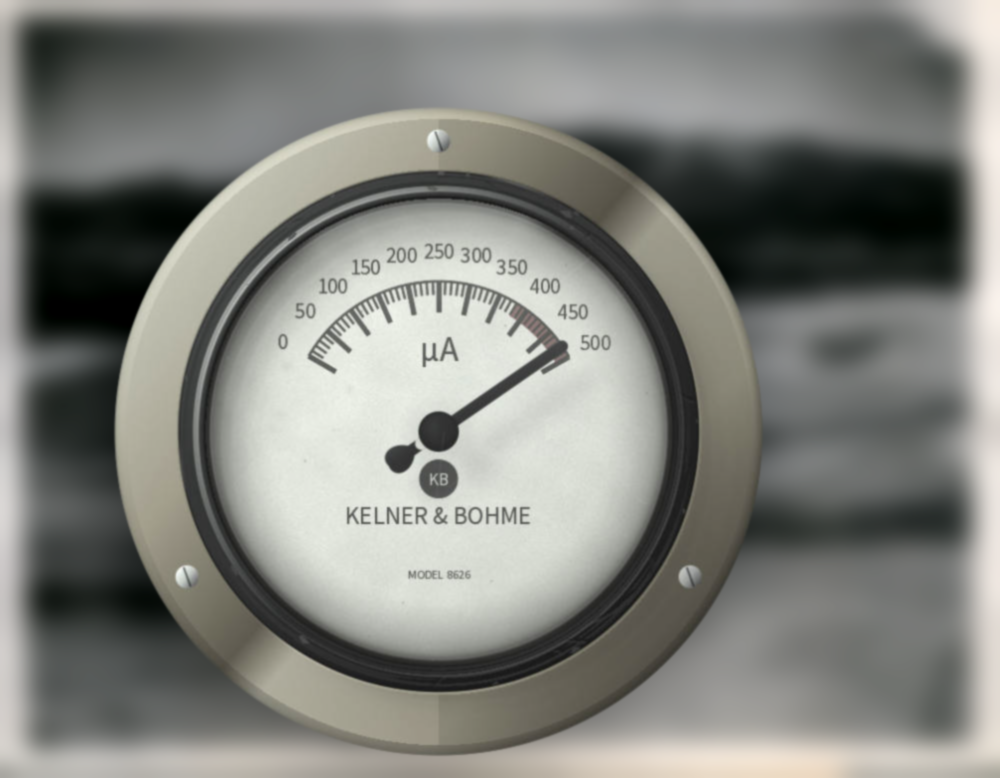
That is **480** µA
